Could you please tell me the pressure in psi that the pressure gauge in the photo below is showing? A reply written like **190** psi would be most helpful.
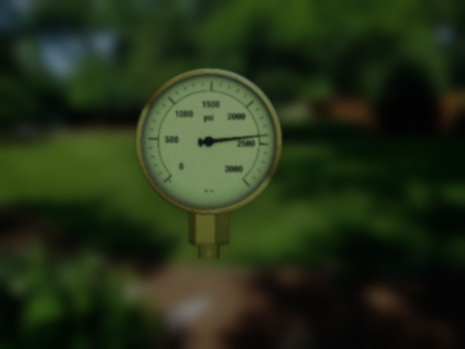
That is **2400** psi
